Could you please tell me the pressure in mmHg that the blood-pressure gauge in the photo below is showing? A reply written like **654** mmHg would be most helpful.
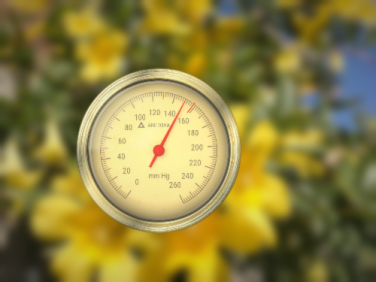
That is **150** mmHg
